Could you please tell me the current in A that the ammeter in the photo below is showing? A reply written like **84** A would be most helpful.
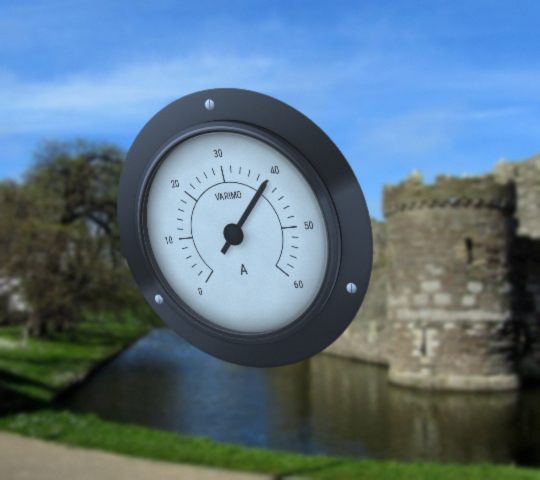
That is **40** A
